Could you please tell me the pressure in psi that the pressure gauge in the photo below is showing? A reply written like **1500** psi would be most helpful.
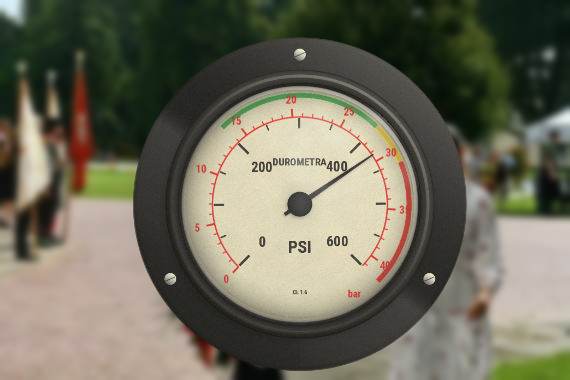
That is **425** psi
